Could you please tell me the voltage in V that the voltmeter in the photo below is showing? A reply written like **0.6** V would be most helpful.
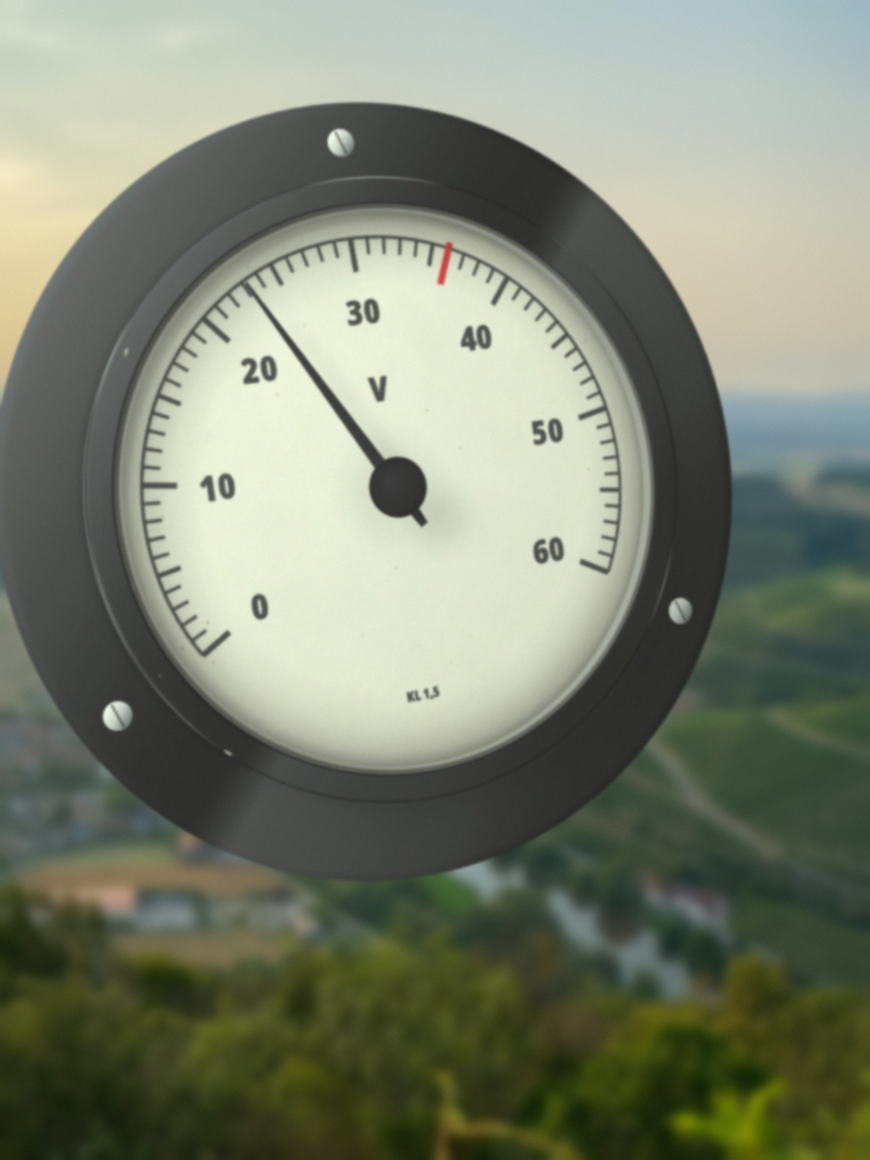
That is **23** V
